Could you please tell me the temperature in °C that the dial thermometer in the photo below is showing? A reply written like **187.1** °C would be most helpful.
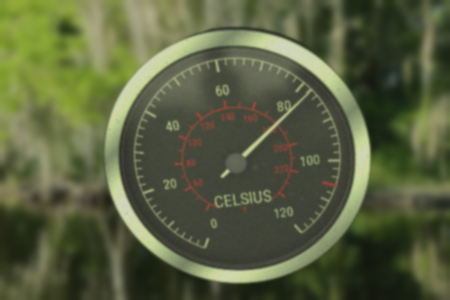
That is **82** °C
